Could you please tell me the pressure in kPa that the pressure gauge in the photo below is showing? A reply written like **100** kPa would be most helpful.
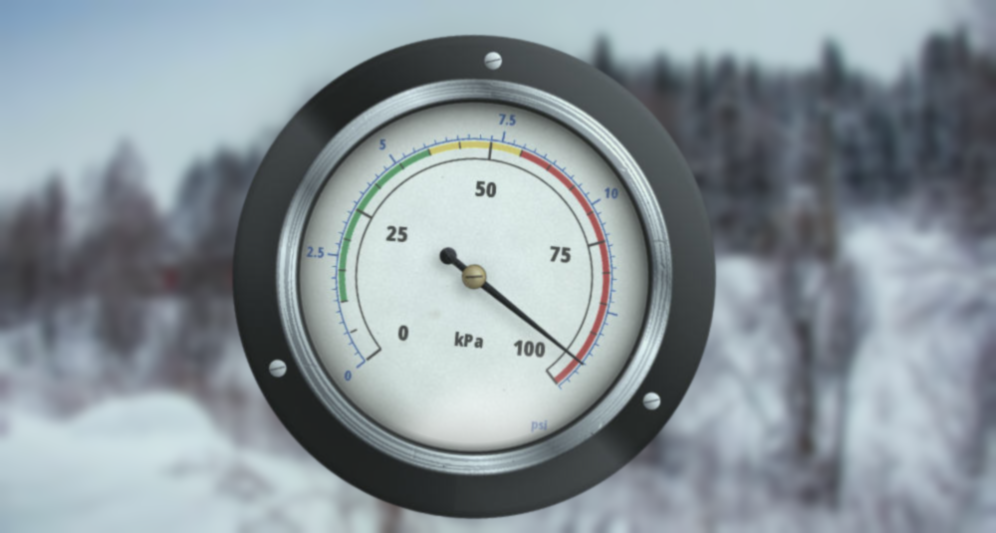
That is **95** kPa
